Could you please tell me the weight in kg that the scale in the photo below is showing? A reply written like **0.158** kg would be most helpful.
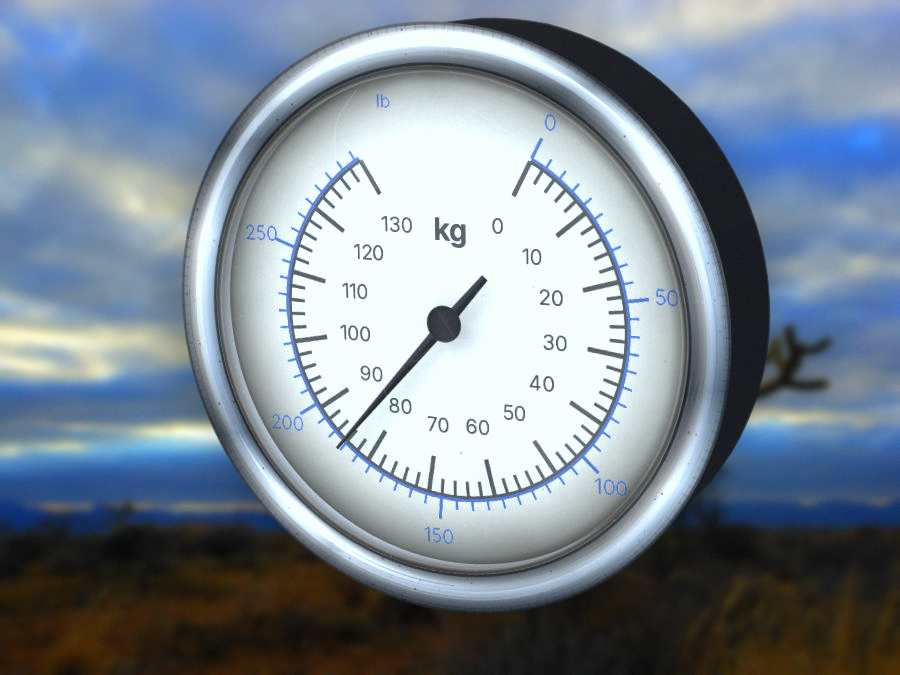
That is **84** kg
